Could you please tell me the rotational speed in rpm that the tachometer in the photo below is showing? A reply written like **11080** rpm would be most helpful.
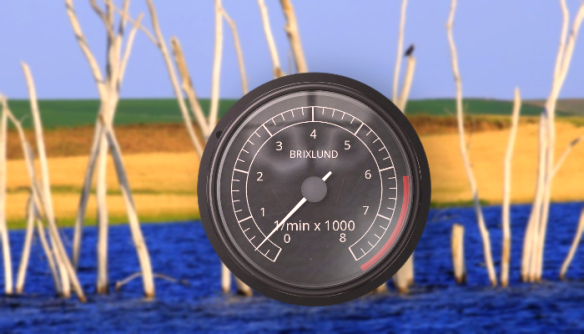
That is **400** rpm
